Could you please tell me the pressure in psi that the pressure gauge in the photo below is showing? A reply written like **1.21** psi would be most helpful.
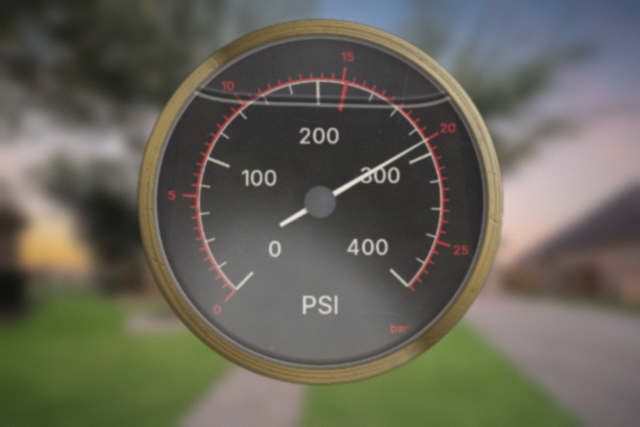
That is **290** psi
